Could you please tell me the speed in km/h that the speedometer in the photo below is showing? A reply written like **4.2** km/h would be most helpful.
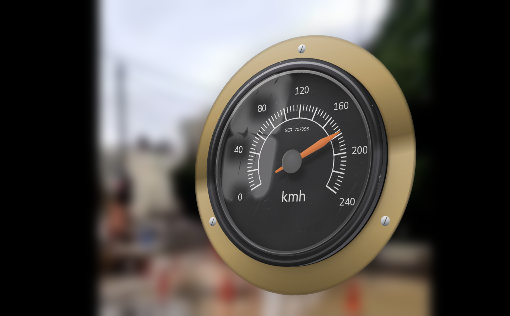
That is **180** km/h
